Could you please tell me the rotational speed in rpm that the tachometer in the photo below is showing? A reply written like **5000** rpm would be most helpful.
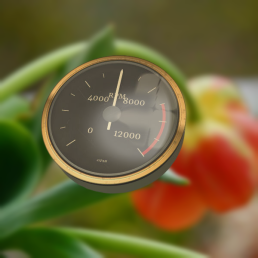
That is **6000** rpm
